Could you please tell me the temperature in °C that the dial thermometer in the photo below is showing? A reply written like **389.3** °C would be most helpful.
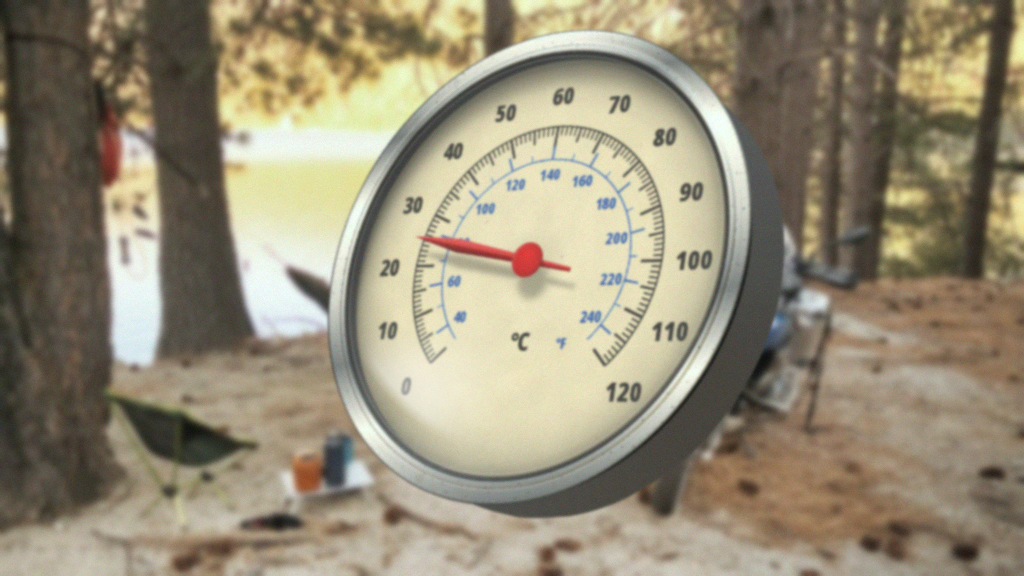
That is **25** °C
